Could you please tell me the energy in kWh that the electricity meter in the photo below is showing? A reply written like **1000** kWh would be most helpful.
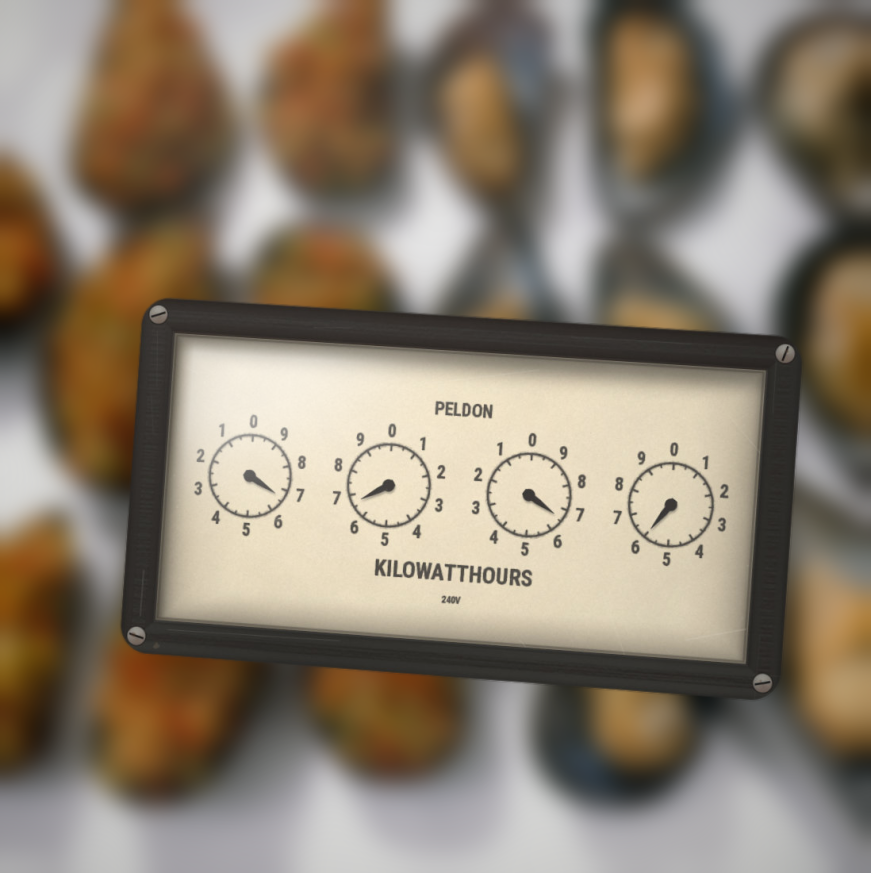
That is **6666** kWh
